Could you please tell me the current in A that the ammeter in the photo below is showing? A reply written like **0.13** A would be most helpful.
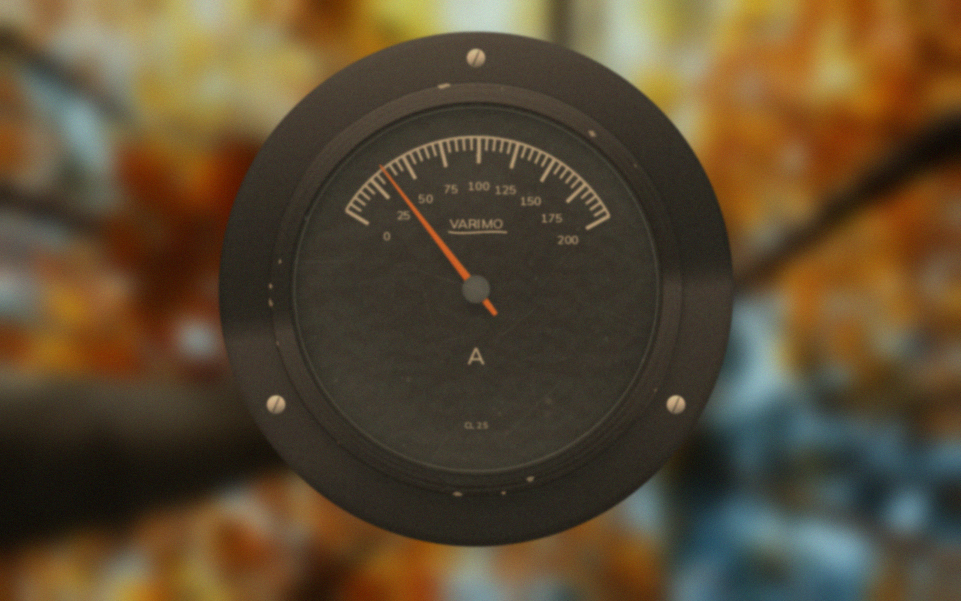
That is **35** A
